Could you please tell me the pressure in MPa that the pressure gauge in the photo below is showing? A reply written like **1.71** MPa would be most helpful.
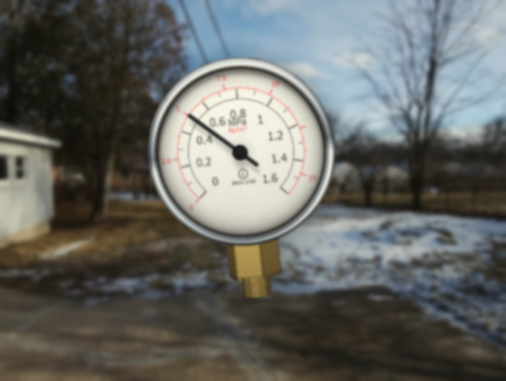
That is **0.5** MPa
